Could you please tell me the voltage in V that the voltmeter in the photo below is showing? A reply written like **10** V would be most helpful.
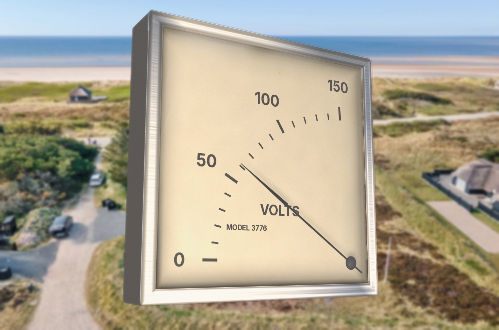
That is **60** V
